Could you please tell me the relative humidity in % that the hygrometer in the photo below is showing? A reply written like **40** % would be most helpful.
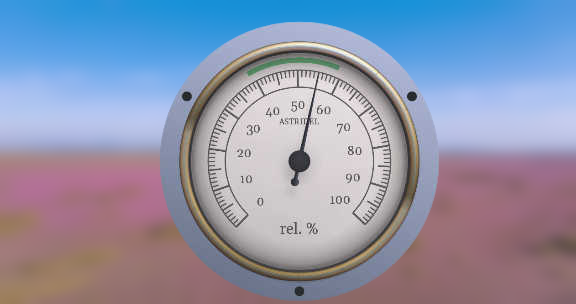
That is **55** %
